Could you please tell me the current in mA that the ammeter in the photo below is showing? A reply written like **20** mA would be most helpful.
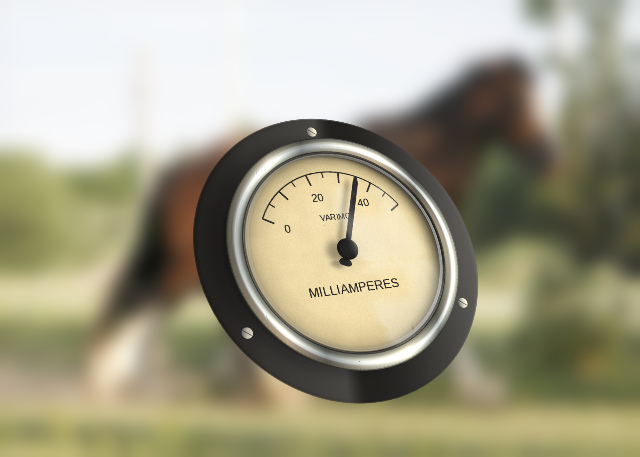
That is **35** mA
